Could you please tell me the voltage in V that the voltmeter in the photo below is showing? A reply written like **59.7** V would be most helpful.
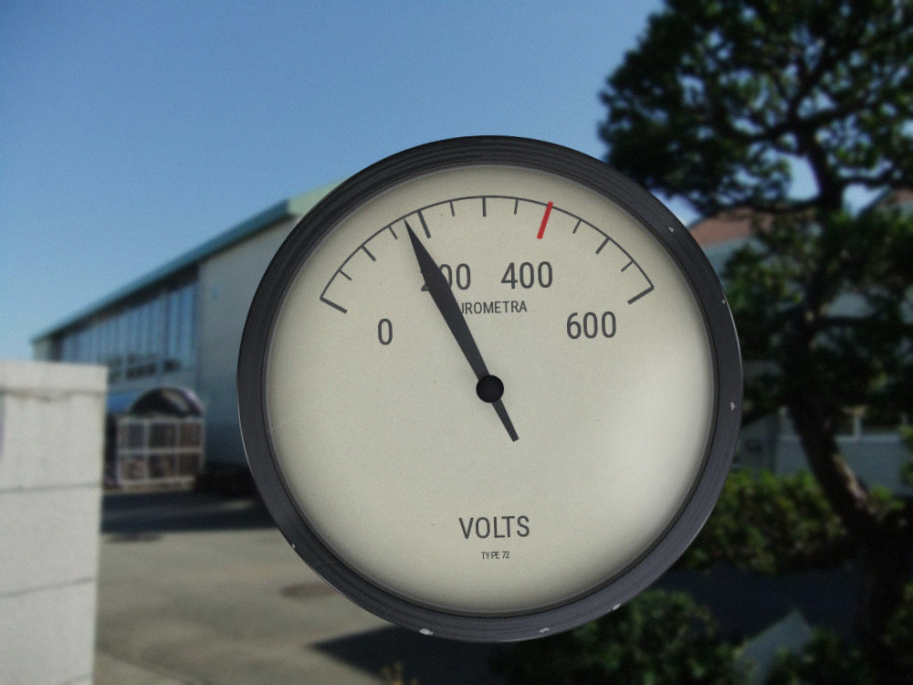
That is **175** V
